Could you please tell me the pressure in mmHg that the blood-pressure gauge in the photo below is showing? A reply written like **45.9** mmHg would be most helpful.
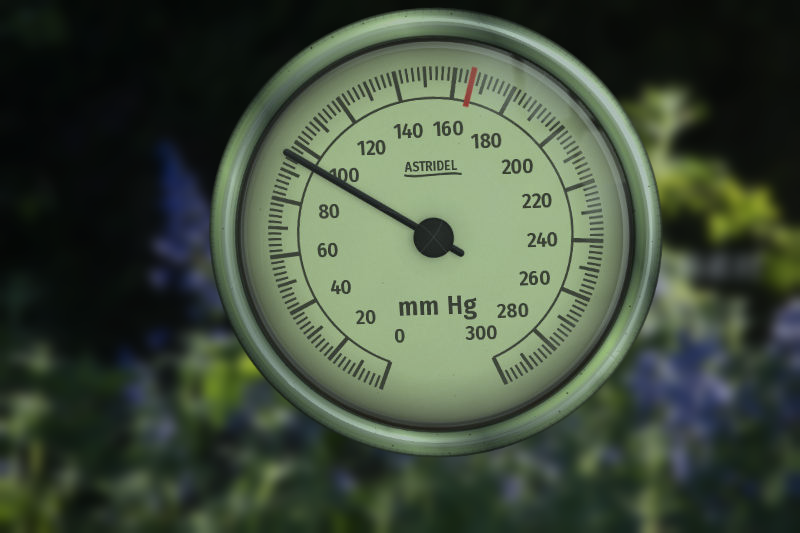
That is **96** mmHg
